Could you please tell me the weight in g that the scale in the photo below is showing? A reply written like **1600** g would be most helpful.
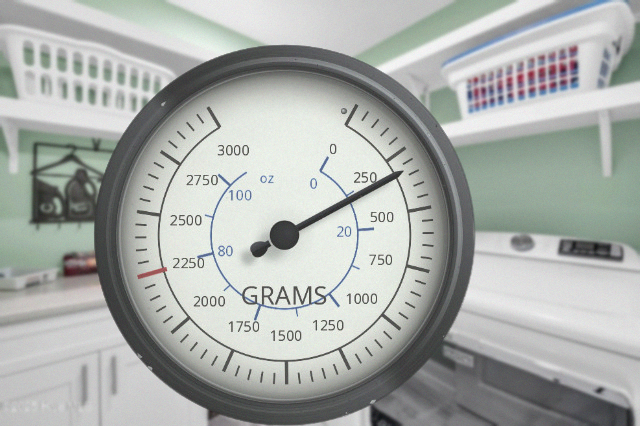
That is **325** g
